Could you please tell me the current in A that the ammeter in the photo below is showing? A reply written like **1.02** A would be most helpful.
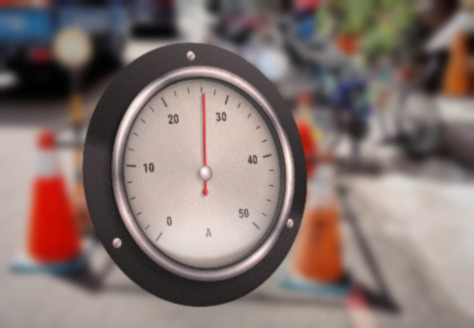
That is **26** A
